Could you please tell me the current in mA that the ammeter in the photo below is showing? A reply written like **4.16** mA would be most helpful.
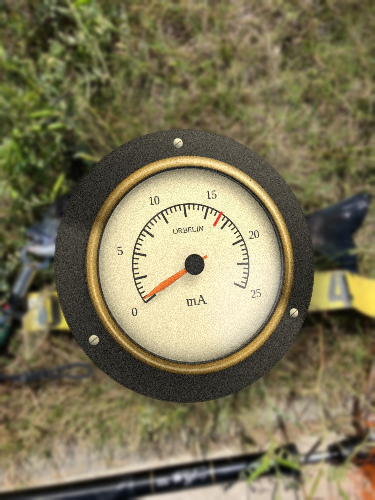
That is **0.5** mA
